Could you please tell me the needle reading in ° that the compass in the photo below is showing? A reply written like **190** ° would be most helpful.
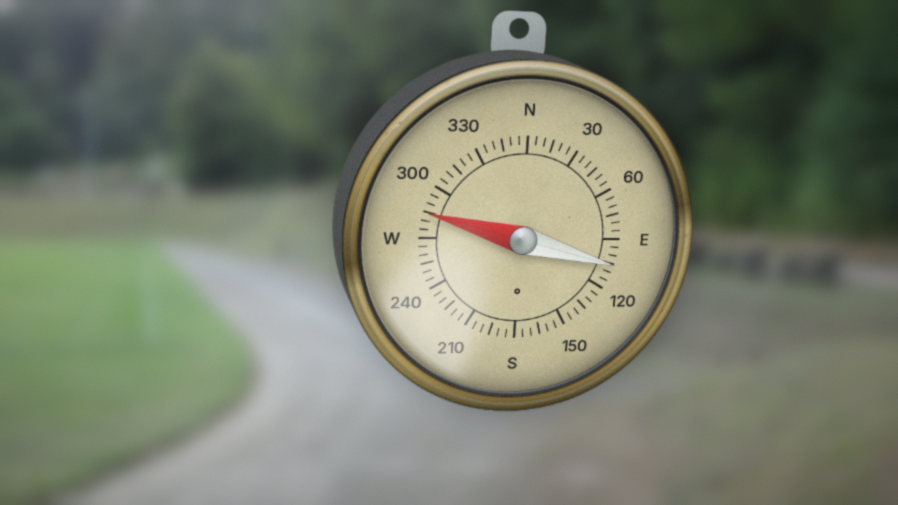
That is **285** °
